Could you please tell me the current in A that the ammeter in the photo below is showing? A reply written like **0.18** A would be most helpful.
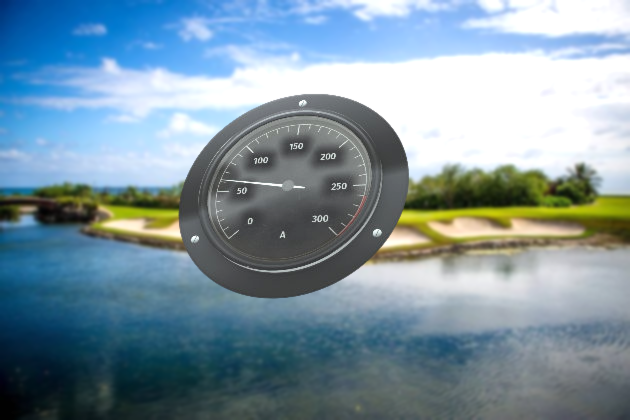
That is **60** A
